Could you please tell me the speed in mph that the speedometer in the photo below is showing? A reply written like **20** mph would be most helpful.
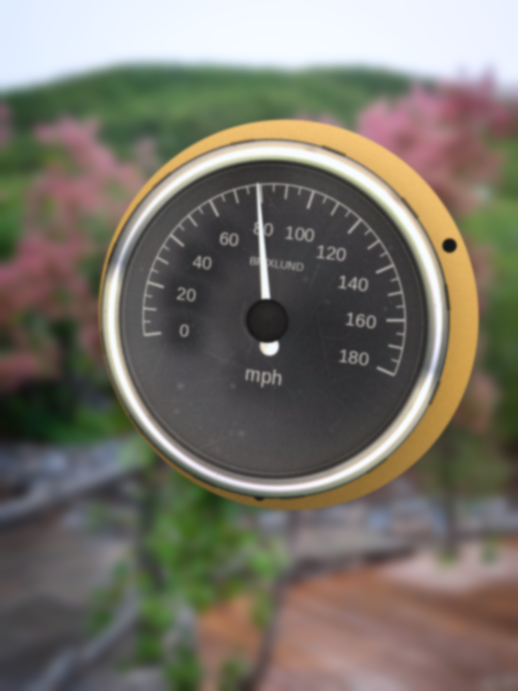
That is **80** mph
